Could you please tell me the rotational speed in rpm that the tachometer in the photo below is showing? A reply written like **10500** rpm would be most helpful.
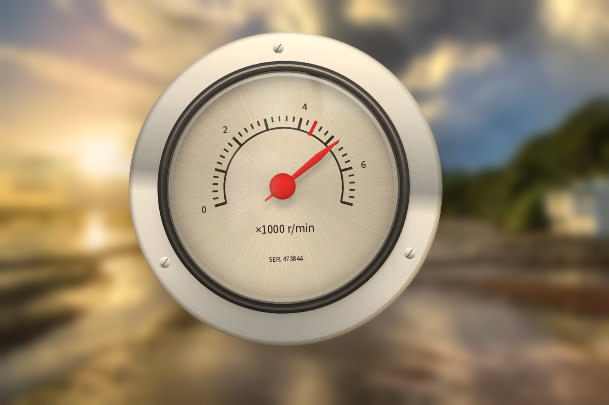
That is **5200** rpm
